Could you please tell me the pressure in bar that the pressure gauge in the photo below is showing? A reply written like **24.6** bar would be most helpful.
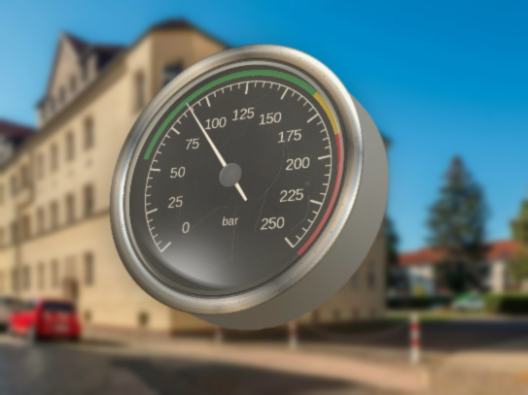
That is **90** bar
